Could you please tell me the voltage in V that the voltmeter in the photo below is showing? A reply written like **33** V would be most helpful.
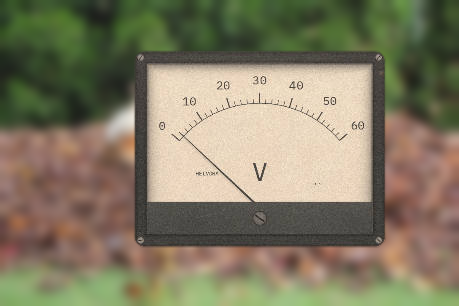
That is **2** V
